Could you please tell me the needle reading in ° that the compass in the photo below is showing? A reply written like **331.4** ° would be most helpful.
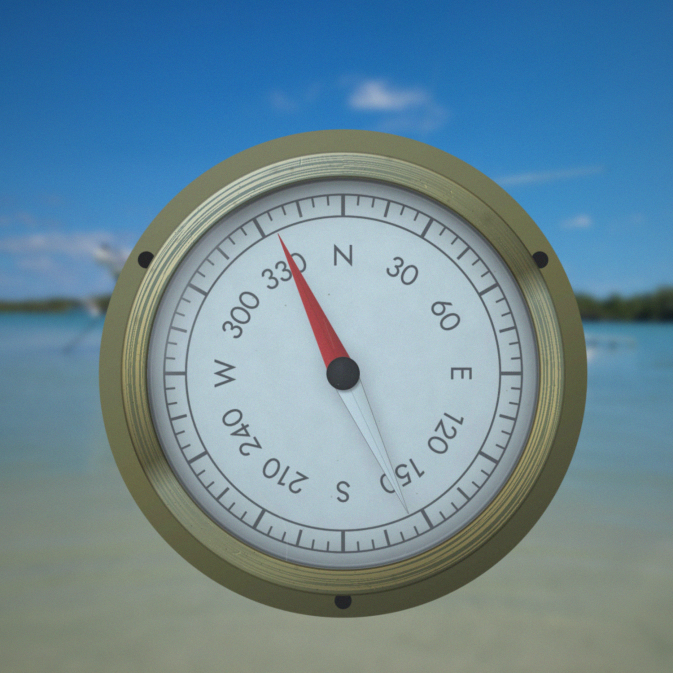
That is **335** °
